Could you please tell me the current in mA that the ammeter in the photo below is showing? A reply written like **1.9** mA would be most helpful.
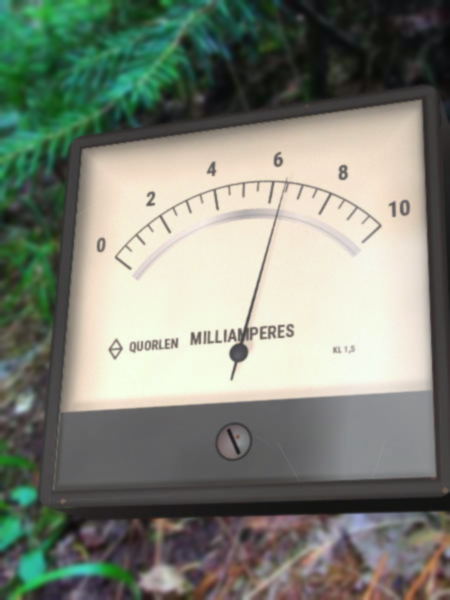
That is **6.5** mA
